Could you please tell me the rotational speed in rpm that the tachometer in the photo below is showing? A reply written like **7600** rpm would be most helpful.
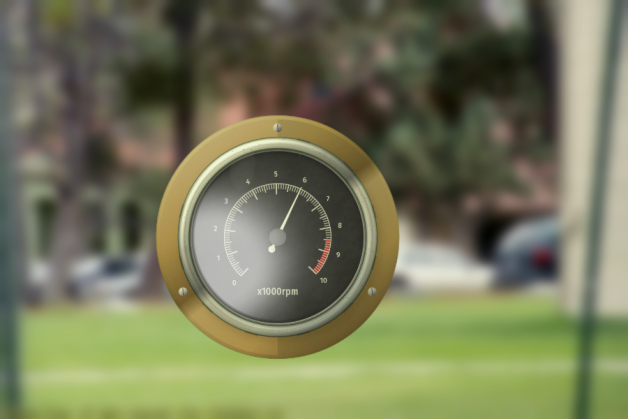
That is **6000** rpm
